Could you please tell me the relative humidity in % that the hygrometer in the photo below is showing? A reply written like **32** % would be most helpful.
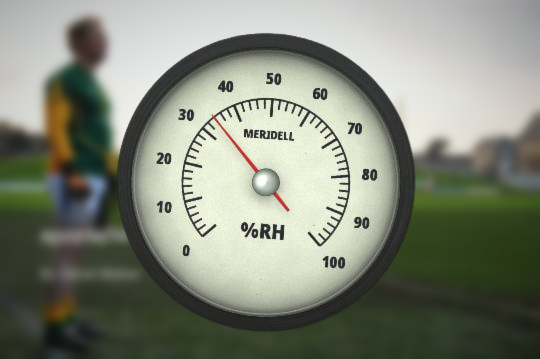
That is **34** %
